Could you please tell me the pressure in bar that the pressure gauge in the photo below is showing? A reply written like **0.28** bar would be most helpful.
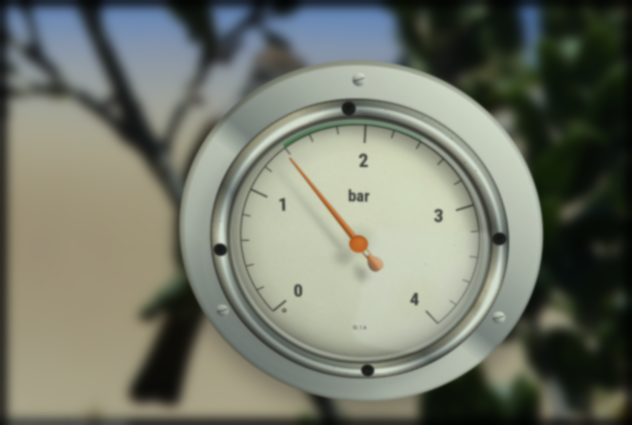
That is **1.4** bar
